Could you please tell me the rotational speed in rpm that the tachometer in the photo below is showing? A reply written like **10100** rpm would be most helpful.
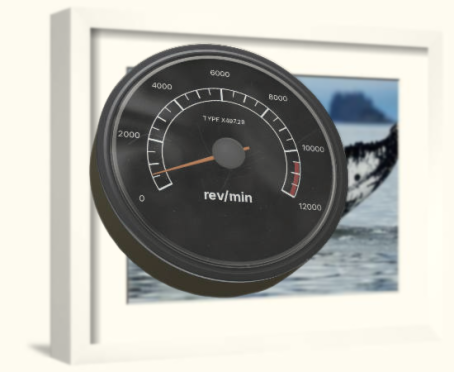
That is **500** rpm
